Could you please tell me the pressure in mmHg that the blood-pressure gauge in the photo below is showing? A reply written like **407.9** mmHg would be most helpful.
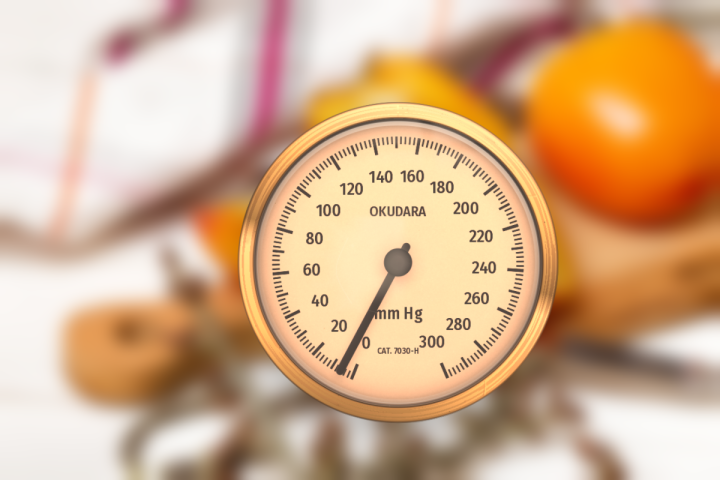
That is **6** mmHg
